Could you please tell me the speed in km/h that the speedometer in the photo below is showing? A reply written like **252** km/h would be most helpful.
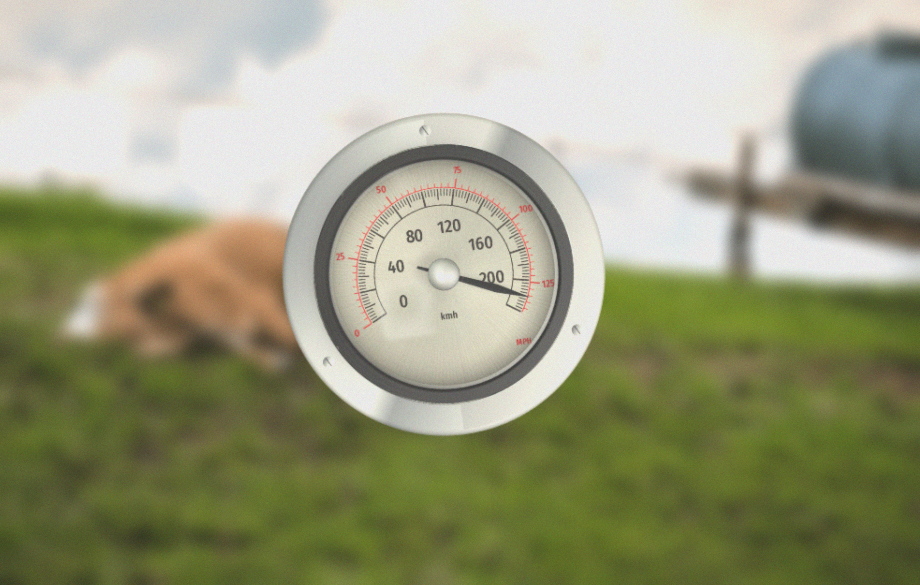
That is **210** km/h
